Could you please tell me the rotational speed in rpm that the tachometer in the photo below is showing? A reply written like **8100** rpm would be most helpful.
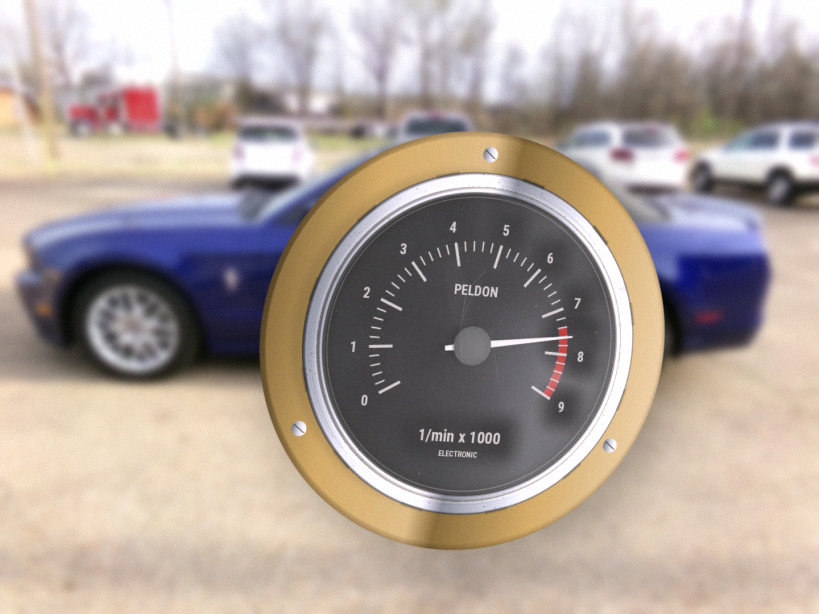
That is **7600** rpm
